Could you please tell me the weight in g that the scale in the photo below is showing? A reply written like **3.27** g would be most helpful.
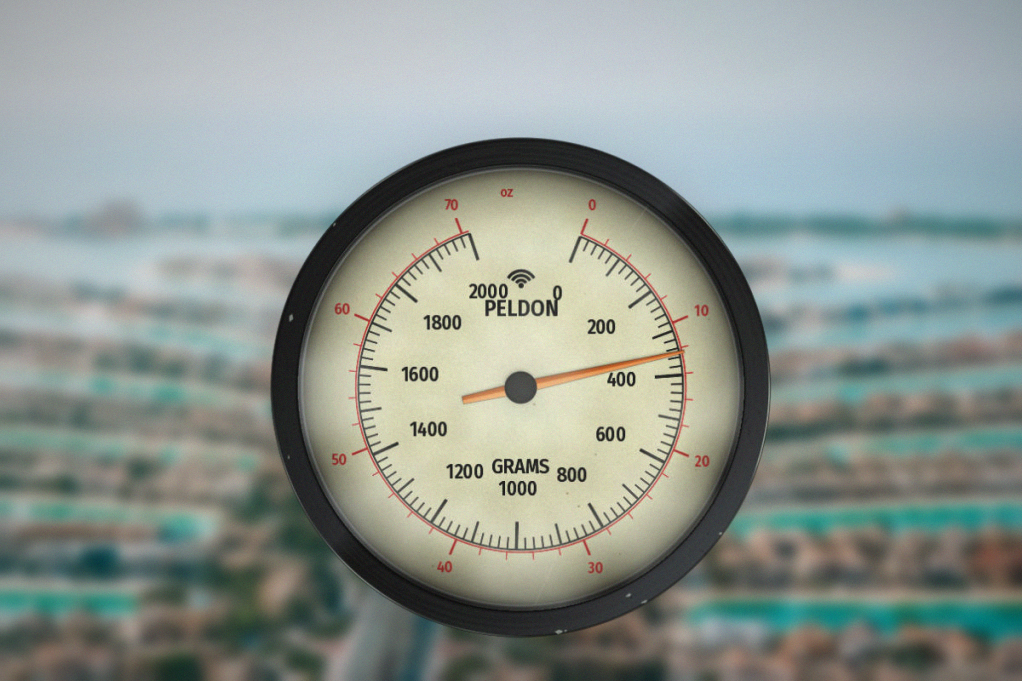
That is **350** g
